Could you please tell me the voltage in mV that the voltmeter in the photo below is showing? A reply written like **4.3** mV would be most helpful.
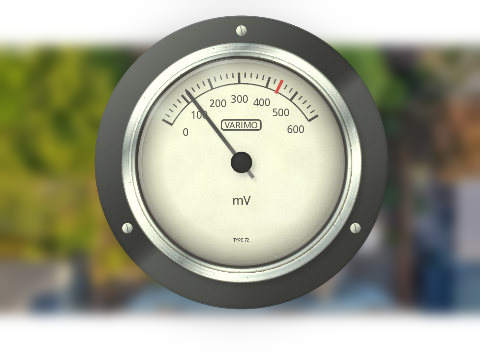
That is **120** mV
